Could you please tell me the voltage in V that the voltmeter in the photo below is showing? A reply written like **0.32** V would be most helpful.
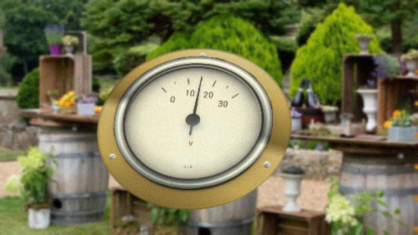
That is **15** V
